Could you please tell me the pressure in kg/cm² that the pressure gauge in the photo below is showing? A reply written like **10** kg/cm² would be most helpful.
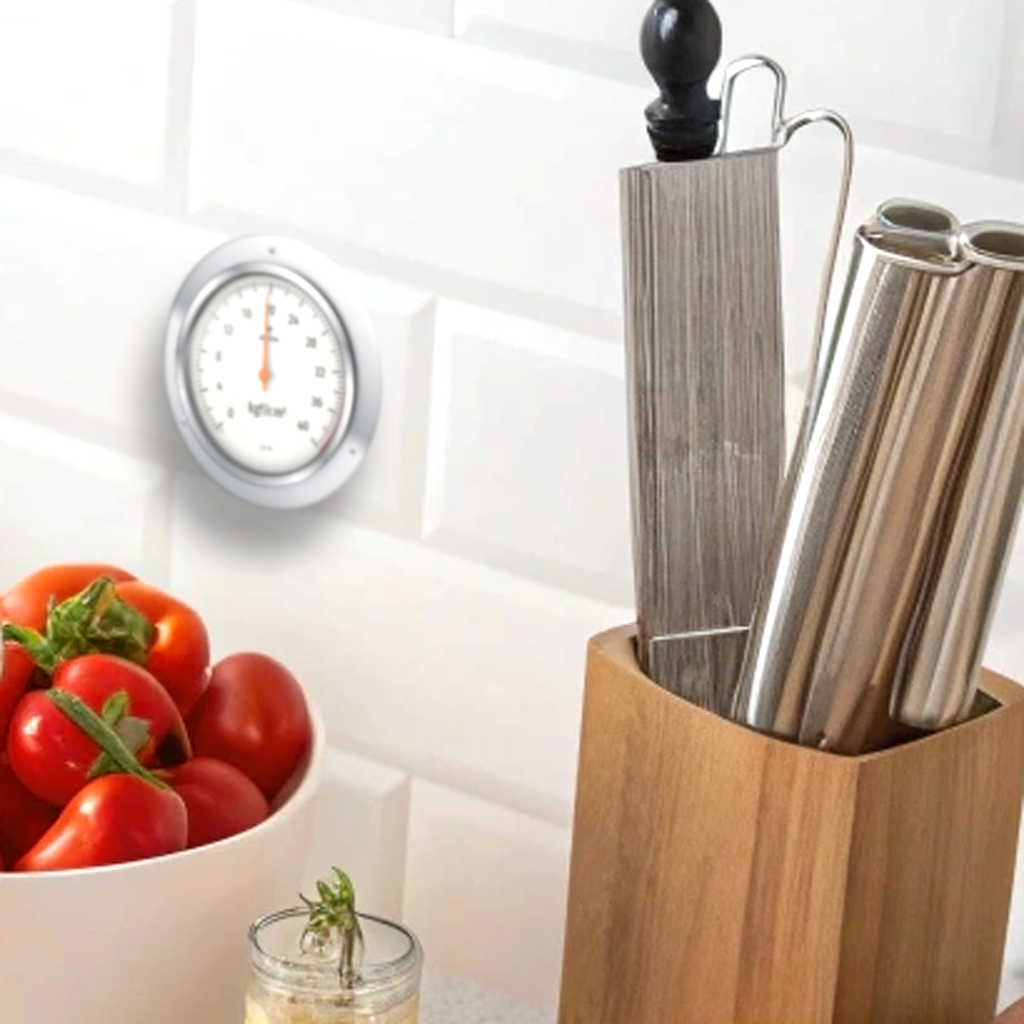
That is **20** kg/cm²
